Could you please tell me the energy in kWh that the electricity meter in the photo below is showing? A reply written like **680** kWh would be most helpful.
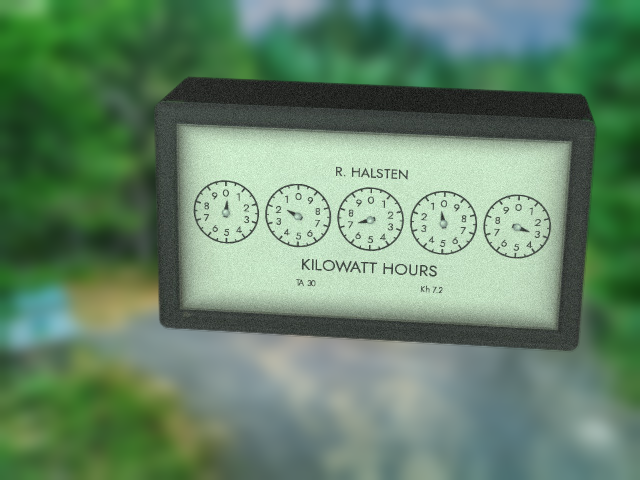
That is **1703** kWh
